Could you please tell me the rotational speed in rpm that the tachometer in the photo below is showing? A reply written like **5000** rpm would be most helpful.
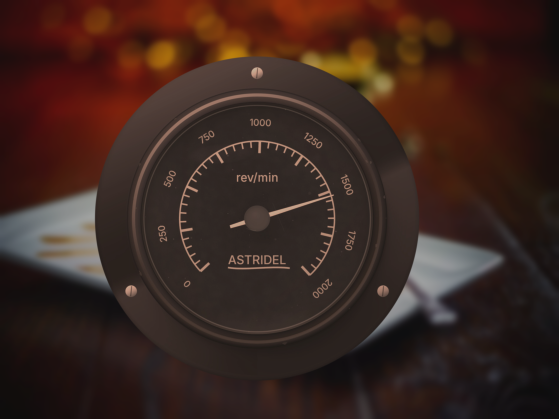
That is **1525** rpm
